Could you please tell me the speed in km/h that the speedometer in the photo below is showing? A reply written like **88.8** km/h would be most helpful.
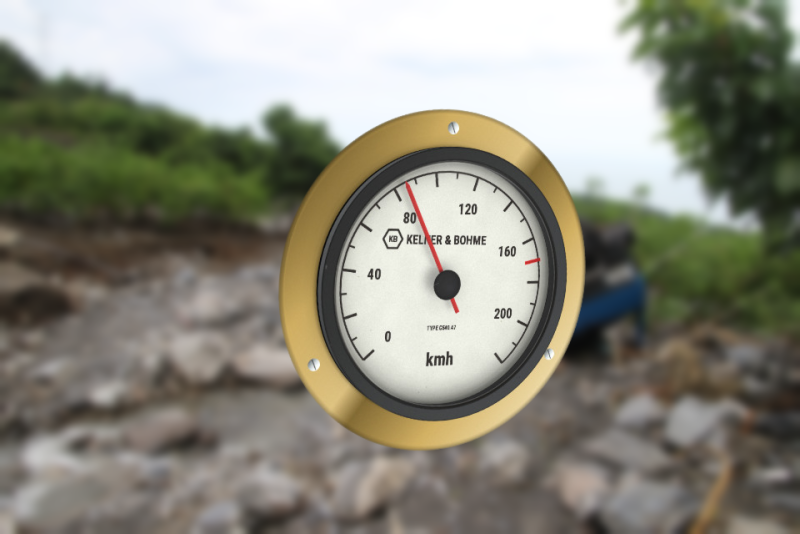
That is **85** km/h
